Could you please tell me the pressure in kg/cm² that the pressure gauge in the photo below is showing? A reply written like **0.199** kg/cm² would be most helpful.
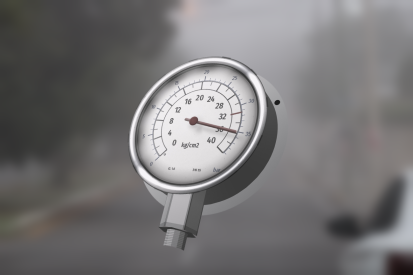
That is **36** kg/cm²
